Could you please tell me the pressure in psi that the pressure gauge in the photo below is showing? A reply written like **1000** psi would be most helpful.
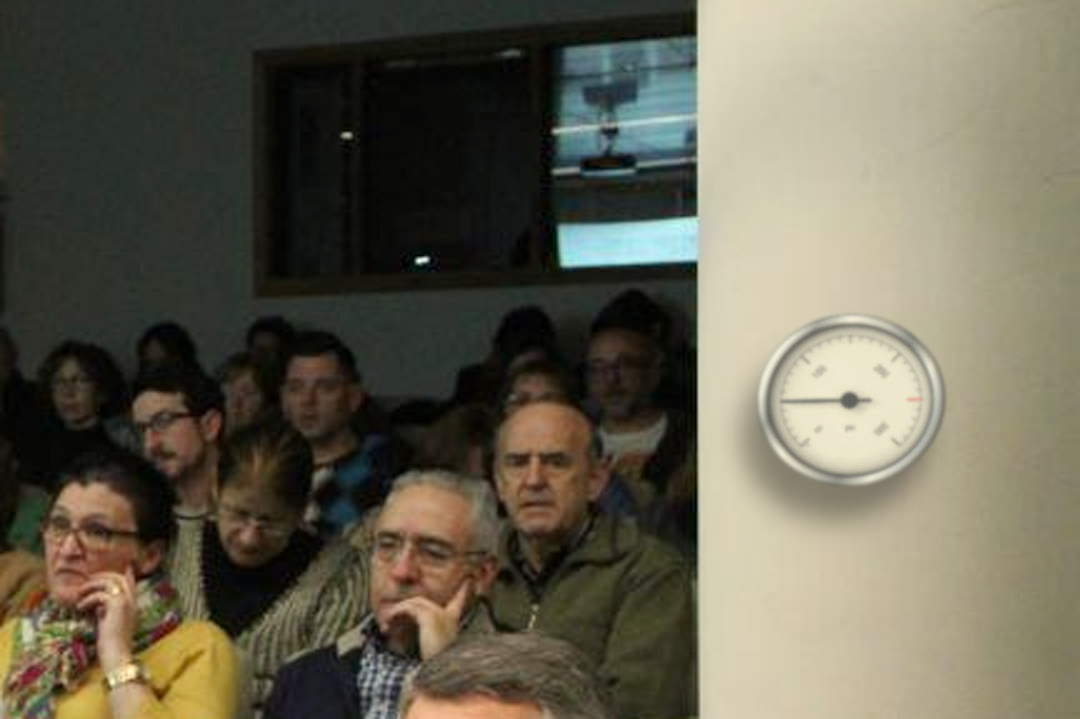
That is **50** psi
